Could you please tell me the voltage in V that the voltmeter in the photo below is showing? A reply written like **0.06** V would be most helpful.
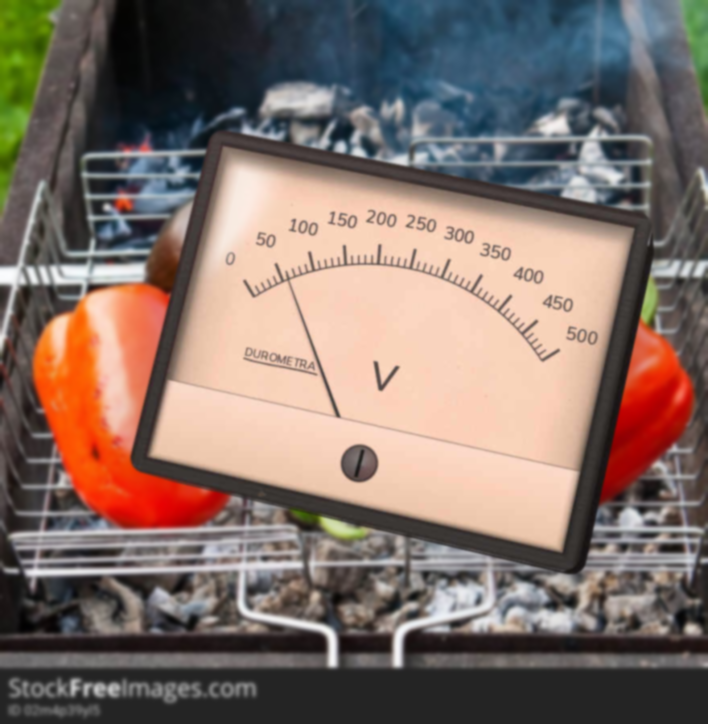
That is **60** V
